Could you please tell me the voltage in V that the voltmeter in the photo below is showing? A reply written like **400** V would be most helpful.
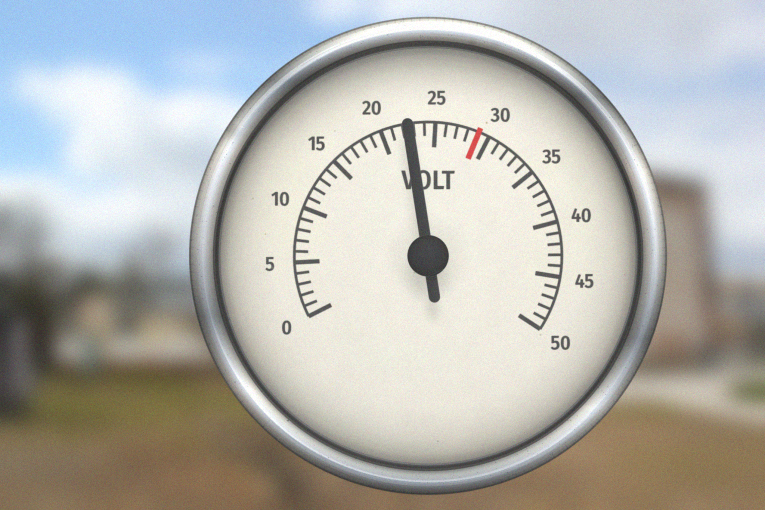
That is **22.5** V
